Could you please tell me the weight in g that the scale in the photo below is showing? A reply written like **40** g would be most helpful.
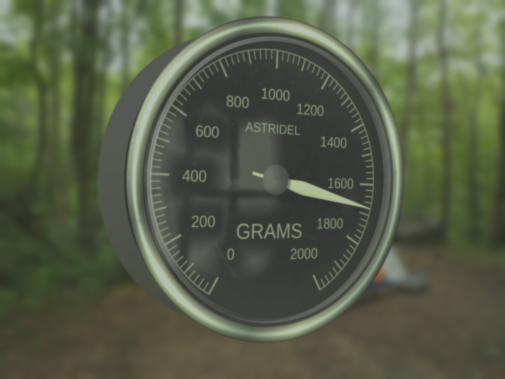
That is **1680** g
